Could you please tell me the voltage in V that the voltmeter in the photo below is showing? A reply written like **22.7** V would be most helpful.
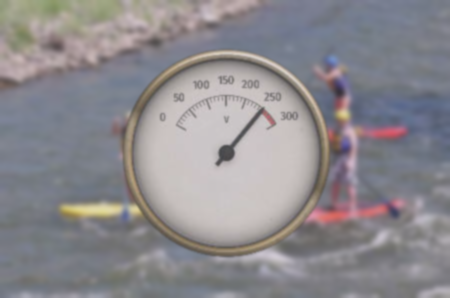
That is **250** V
